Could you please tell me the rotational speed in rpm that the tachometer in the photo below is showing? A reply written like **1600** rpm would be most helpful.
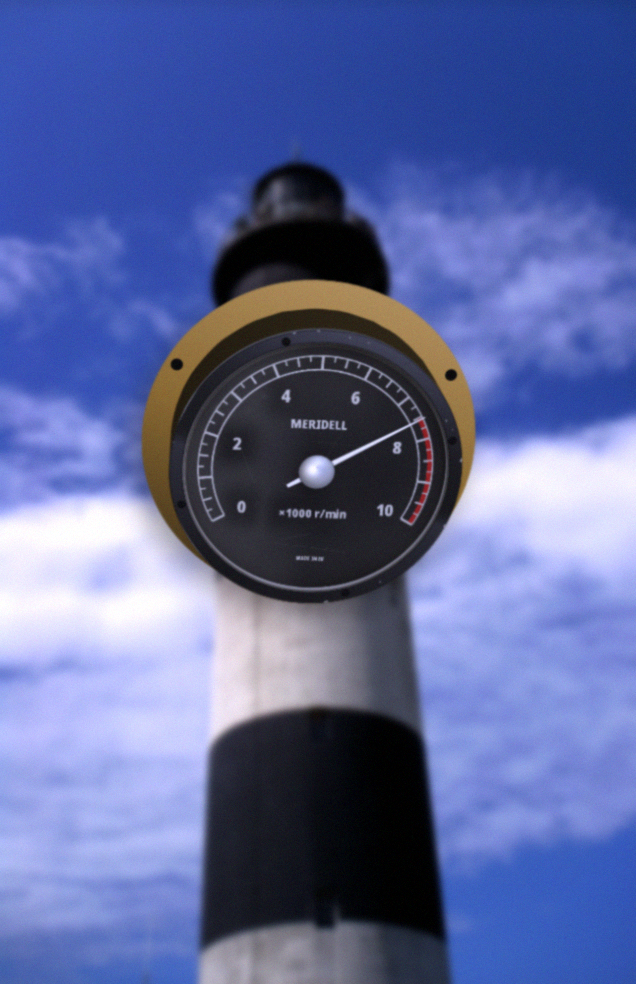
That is **7500** rpm
